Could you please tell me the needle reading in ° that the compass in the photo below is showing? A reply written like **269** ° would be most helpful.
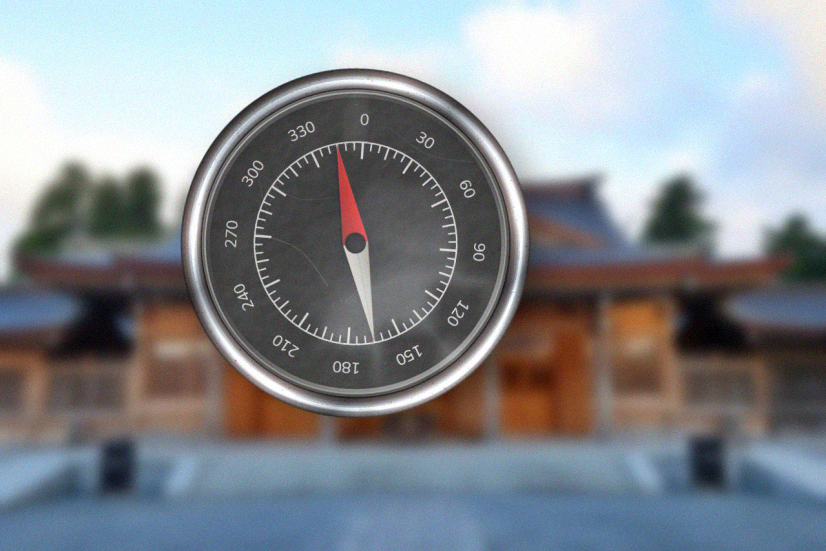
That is **345** °
